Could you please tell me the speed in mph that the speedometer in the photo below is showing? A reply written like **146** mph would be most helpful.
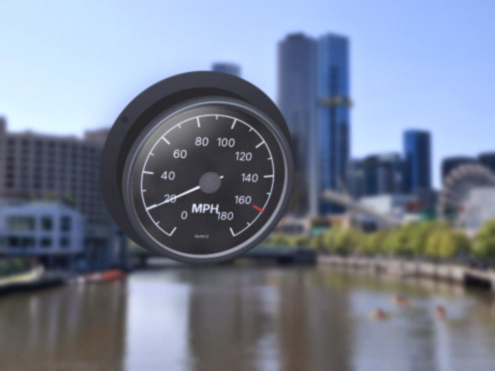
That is **20** mph
